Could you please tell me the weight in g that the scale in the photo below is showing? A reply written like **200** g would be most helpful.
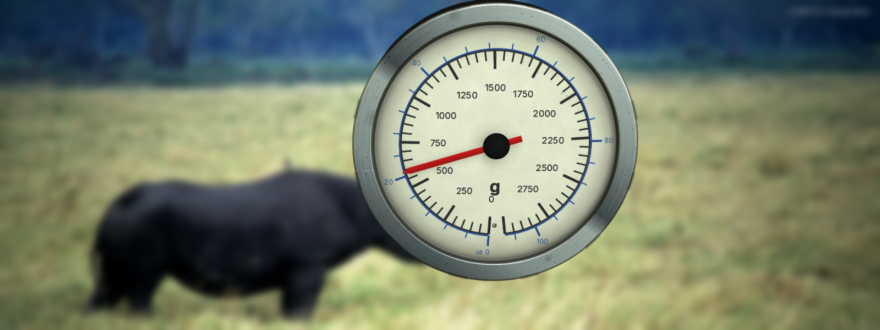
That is **600** g
